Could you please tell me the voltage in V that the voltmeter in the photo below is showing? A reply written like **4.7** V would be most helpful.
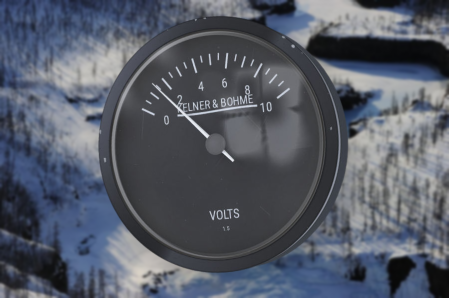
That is **1.5** V
